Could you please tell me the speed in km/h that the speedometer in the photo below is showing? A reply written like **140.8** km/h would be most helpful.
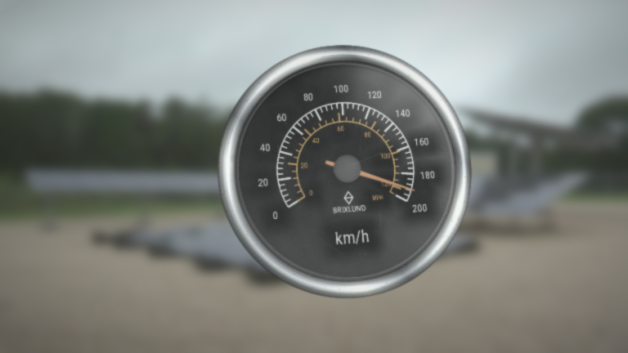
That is **192** km/h
